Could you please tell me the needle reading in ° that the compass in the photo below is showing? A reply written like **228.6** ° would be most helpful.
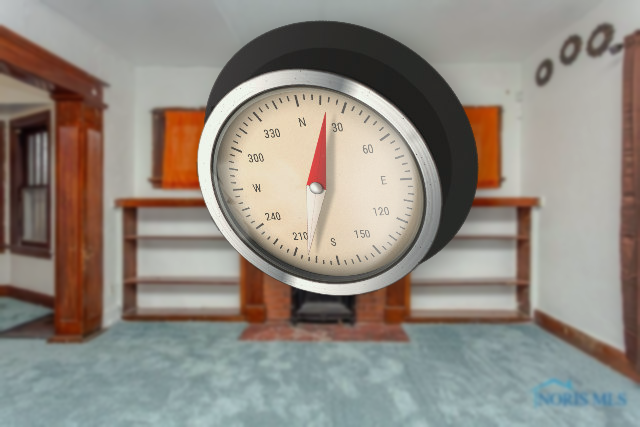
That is **20** °
